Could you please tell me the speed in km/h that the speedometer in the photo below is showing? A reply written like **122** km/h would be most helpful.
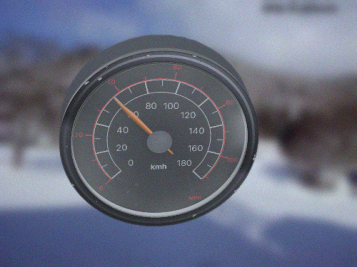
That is **60** km/h
